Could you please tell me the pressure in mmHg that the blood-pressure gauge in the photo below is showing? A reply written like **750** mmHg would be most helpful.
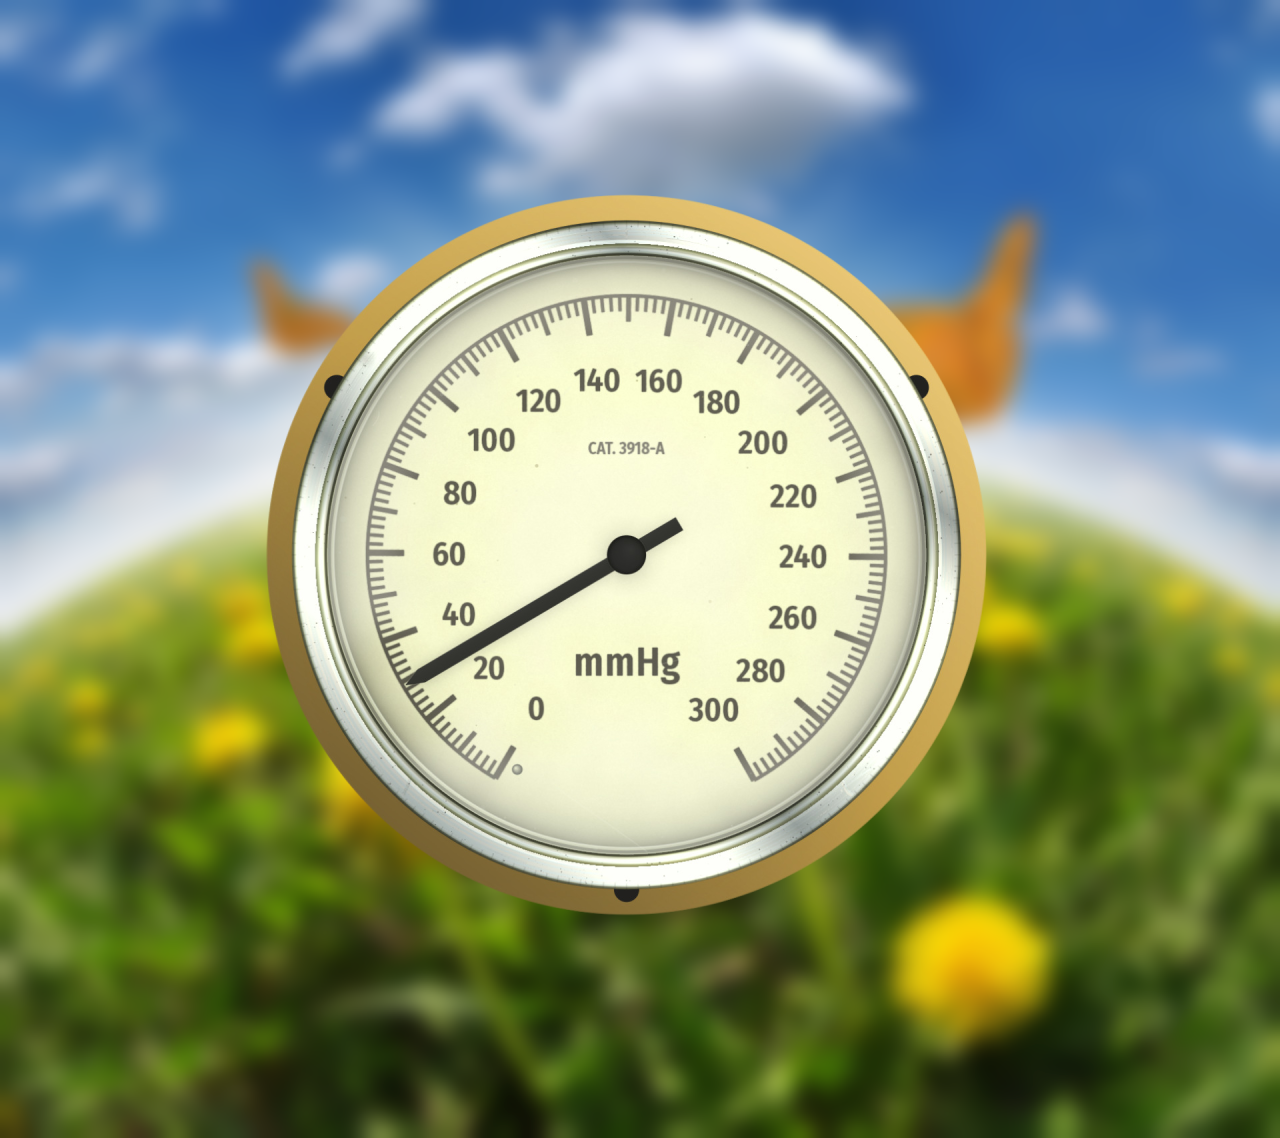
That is **29** mmHg
